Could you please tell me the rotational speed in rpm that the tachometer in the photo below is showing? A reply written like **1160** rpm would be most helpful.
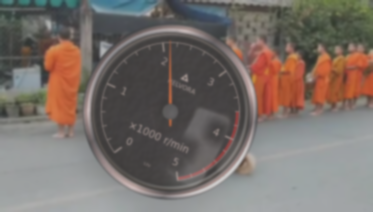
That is **2100** rpm
